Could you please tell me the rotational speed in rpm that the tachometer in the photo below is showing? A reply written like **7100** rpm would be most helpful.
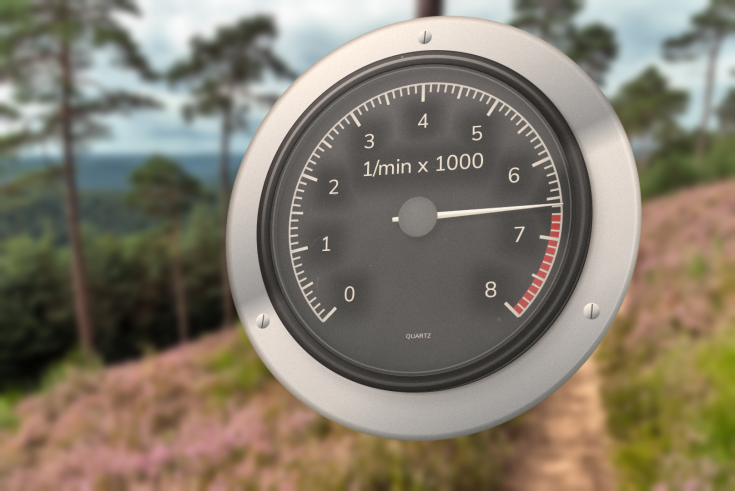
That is **6600** rpm
